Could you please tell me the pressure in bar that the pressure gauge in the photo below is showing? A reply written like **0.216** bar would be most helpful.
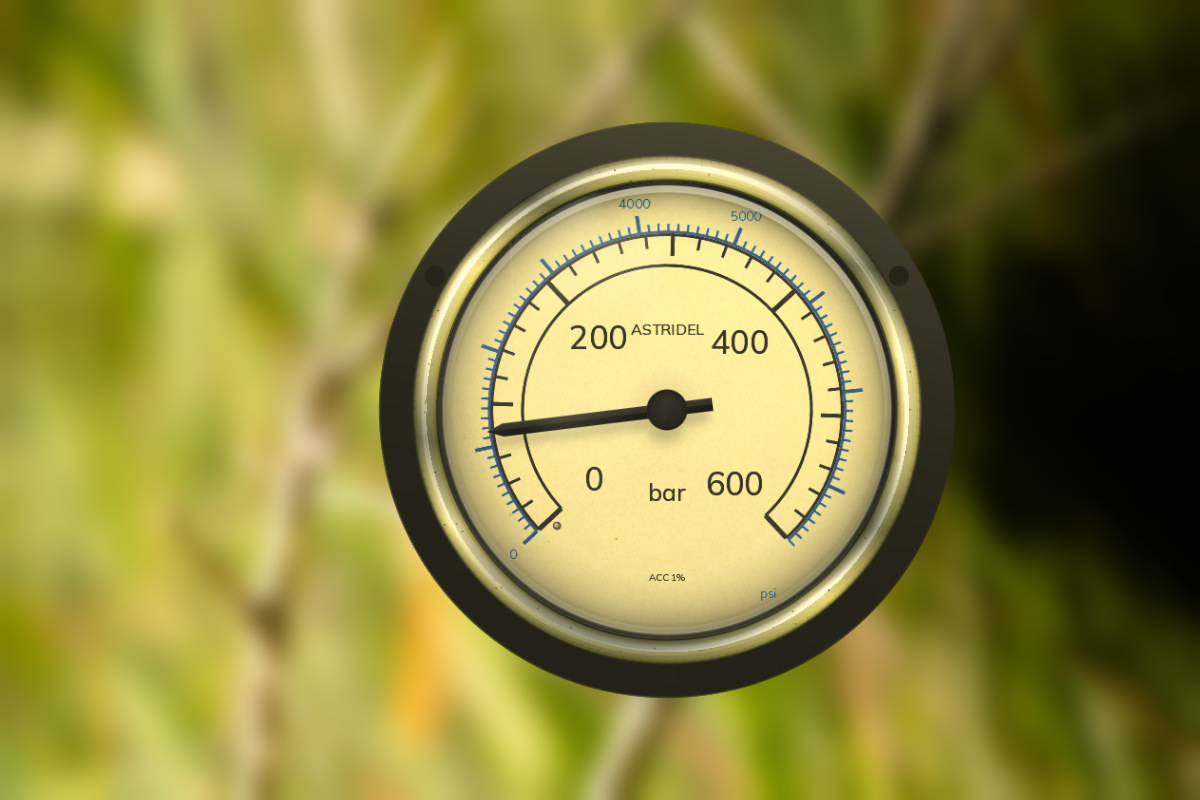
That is **80** bar
